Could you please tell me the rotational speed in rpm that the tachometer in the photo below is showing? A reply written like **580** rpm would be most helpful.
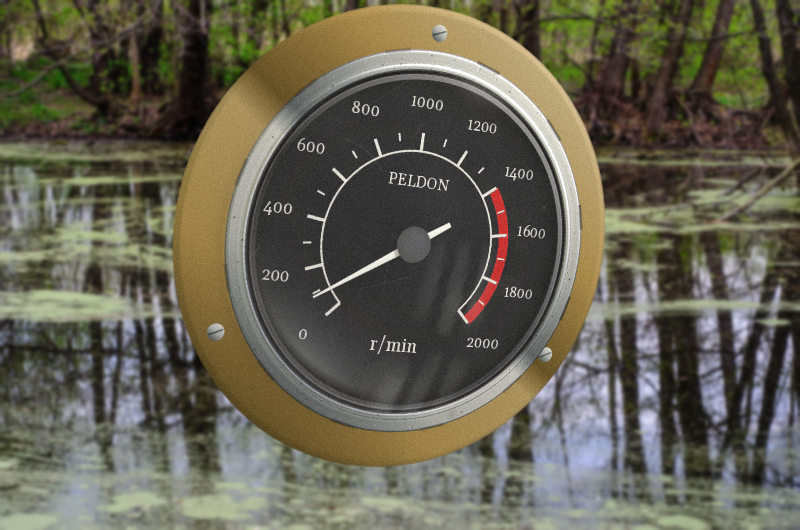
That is **100** rpm
